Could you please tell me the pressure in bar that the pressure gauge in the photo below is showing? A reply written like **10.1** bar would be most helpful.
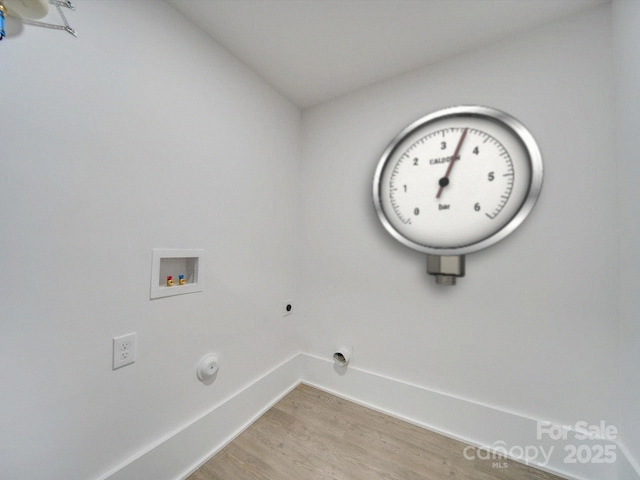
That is **3.5** bar
